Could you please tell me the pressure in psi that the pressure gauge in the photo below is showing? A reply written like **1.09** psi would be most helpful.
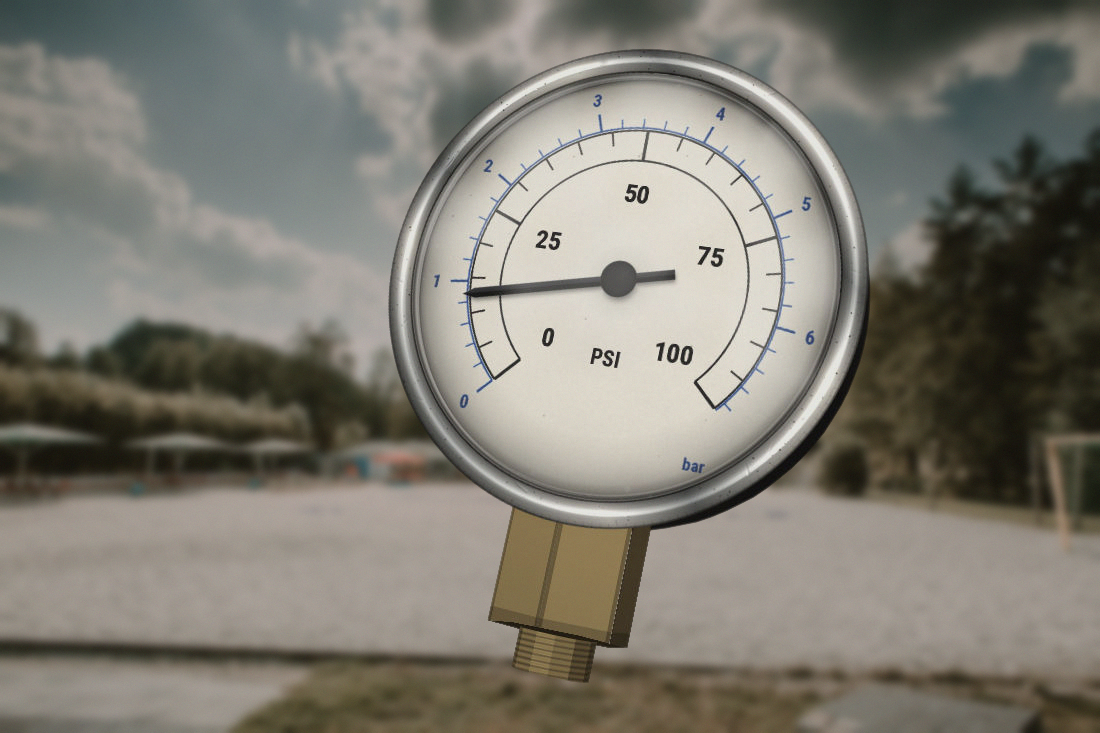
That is **12.5** psi
